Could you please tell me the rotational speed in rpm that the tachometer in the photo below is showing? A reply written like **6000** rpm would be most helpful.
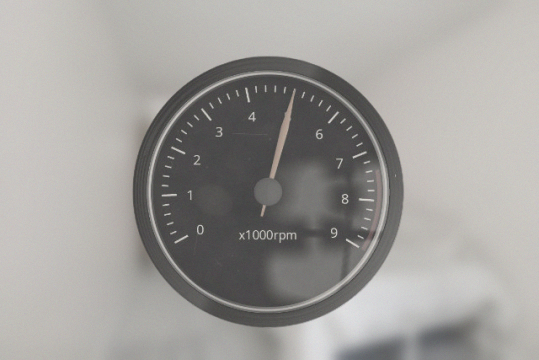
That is **5000** rpm
